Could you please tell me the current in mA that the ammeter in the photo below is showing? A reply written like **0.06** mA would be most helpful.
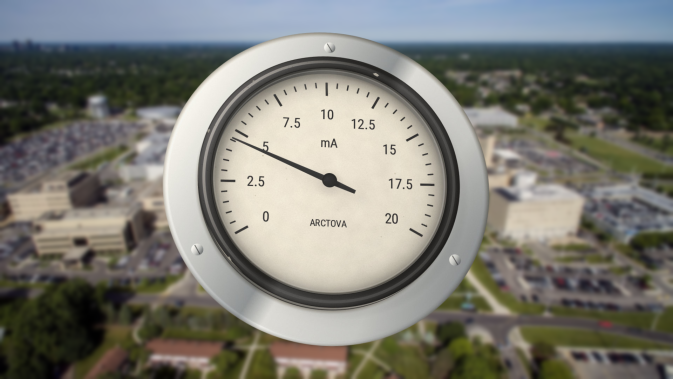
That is **4.5** mA
